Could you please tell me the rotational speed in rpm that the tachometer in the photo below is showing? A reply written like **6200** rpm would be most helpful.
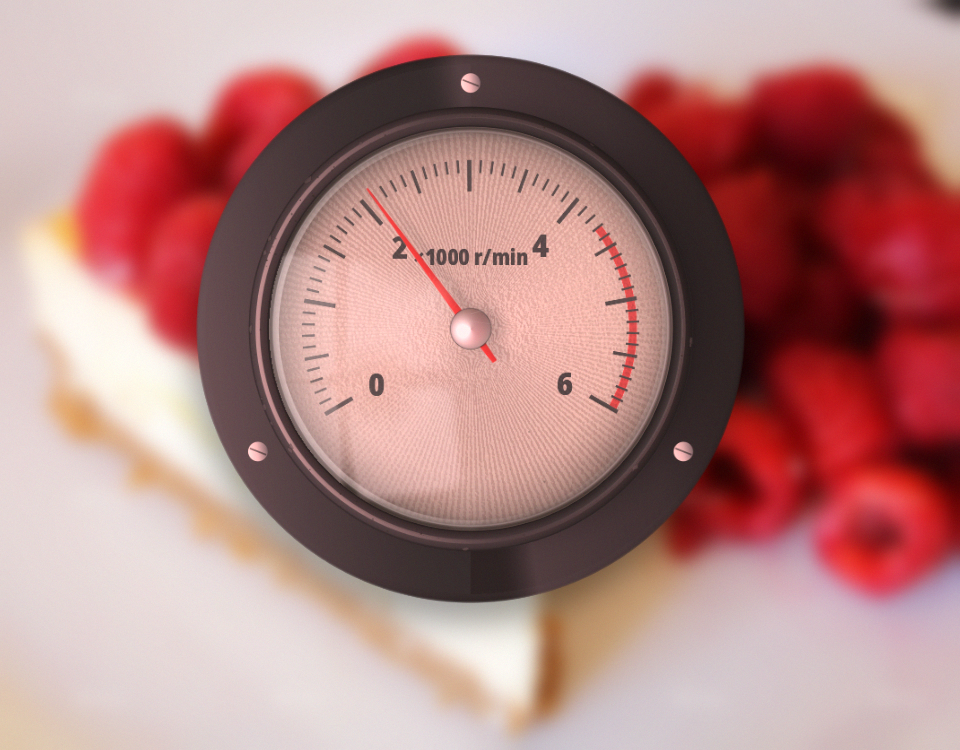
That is **2100** rpm
